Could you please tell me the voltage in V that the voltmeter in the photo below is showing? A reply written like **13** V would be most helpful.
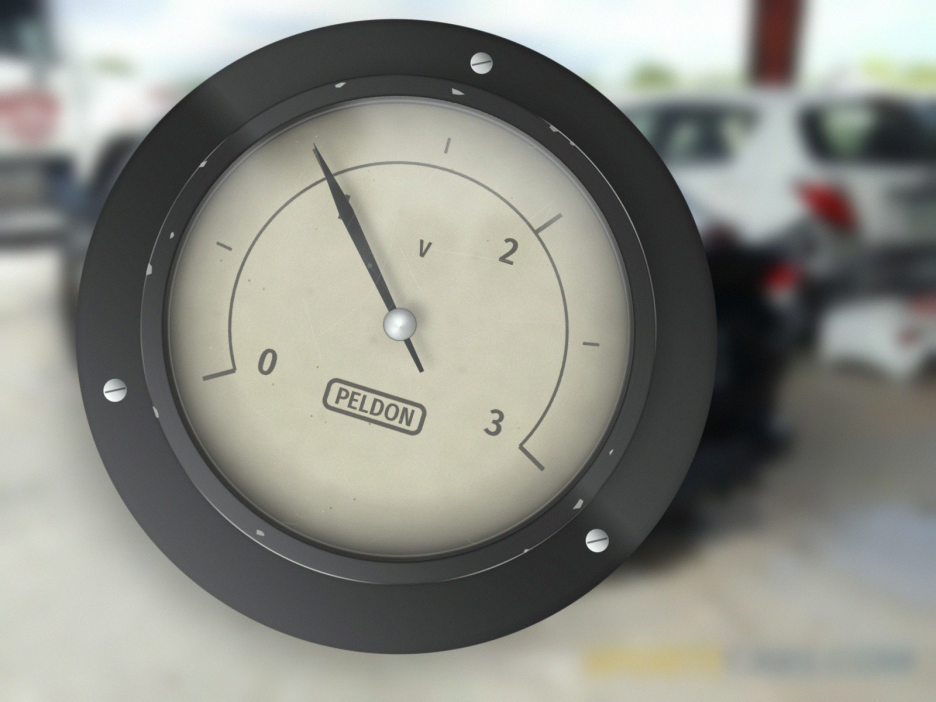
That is **1** V
